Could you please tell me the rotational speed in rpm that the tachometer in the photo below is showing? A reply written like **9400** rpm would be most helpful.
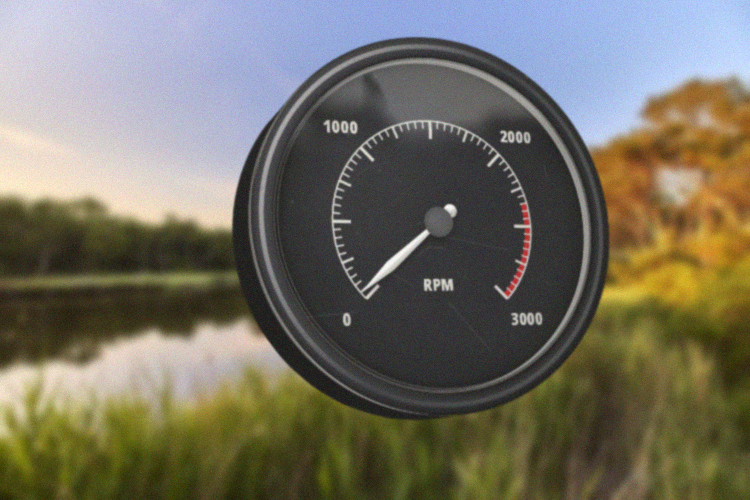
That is **50** rpm
